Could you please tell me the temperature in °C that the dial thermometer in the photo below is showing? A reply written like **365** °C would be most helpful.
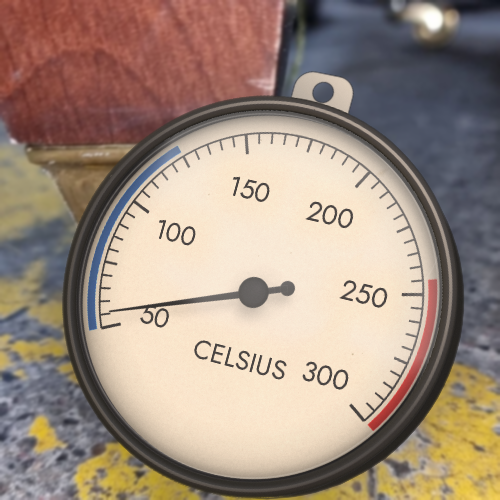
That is **55** °C
